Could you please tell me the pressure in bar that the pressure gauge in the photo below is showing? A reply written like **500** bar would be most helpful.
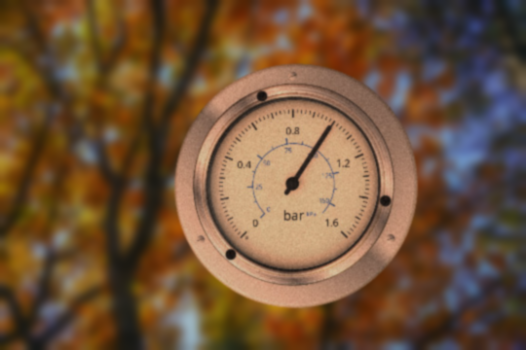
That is **1** bar
